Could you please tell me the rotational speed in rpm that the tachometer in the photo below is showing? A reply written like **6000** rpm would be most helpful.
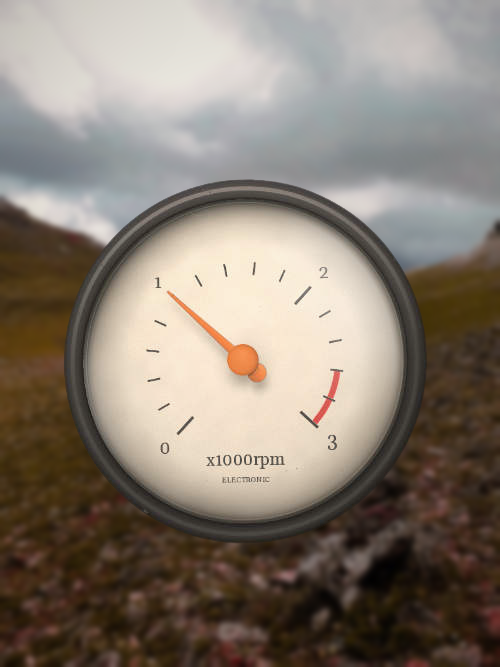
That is **1000** rpm
